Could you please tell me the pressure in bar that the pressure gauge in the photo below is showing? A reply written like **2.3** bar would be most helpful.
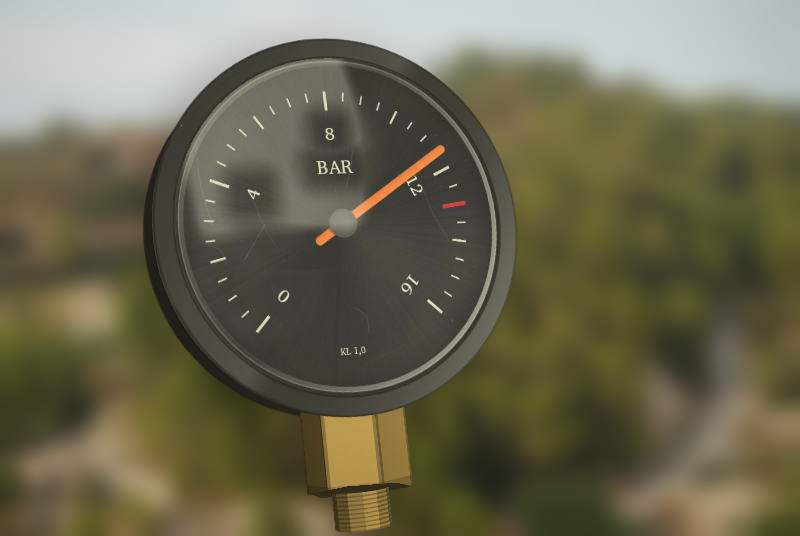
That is **11.5** bar
